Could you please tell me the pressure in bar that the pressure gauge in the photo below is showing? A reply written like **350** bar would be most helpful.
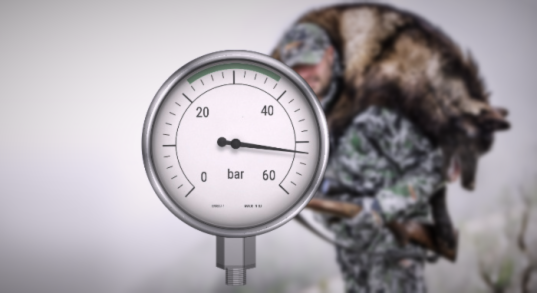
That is **52** bar
